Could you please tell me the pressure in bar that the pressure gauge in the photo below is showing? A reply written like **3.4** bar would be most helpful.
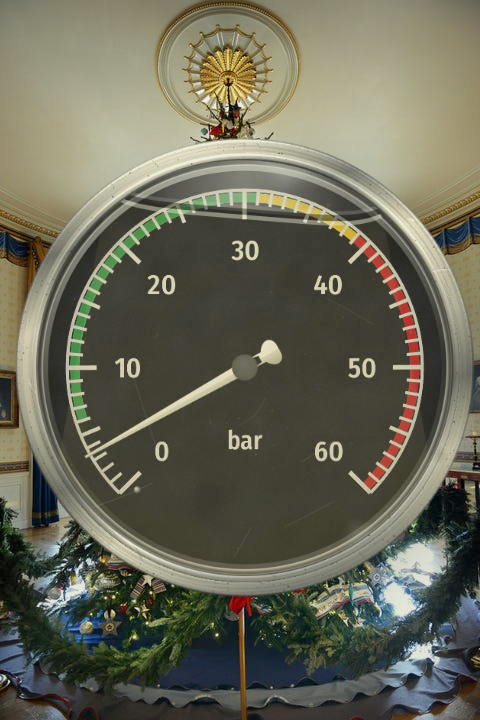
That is **3.5** bar
